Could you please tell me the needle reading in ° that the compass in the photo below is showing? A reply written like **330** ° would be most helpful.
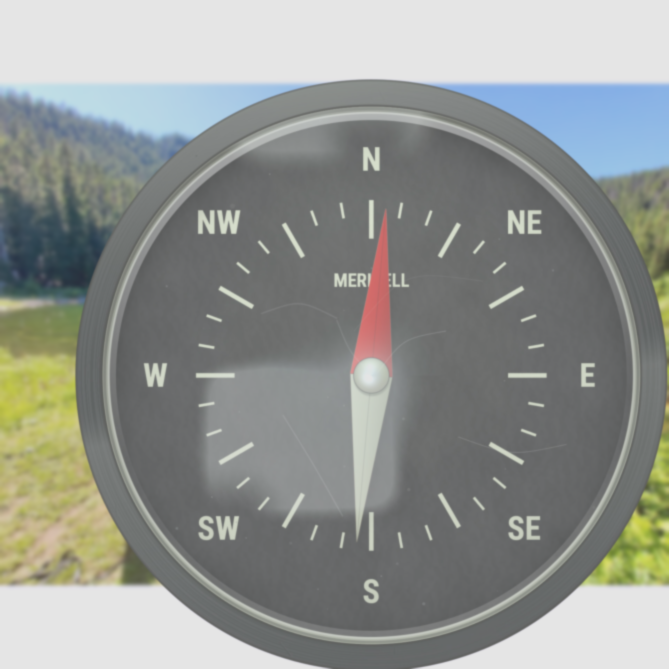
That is **5** °
